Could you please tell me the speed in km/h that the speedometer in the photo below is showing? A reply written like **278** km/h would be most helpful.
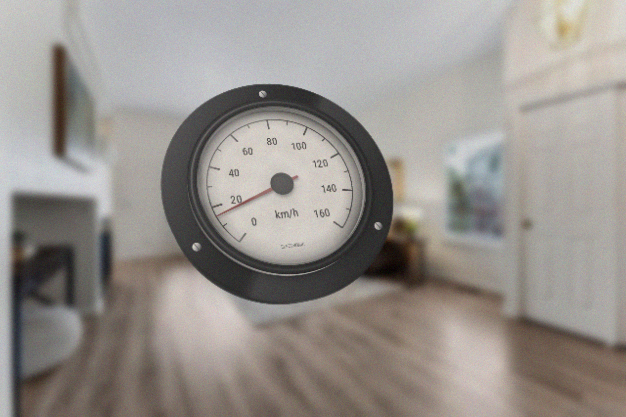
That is **15** km/h
